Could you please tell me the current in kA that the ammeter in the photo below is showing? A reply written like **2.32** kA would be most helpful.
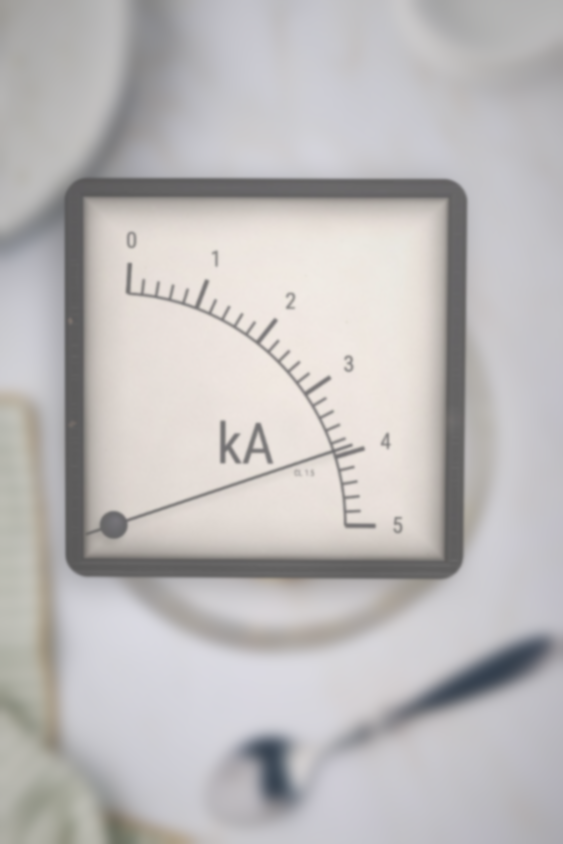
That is **3.9** kA
